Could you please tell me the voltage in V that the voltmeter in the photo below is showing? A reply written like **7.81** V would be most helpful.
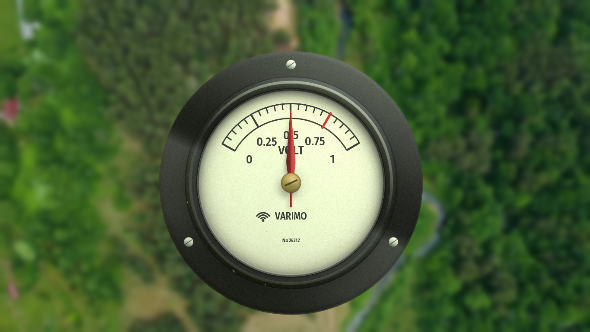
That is **0.5** V
